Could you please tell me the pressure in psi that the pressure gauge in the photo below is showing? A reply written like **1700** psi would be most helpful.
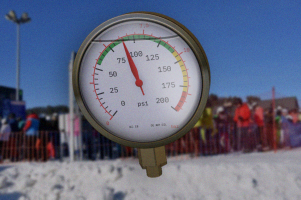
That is **90** psi
